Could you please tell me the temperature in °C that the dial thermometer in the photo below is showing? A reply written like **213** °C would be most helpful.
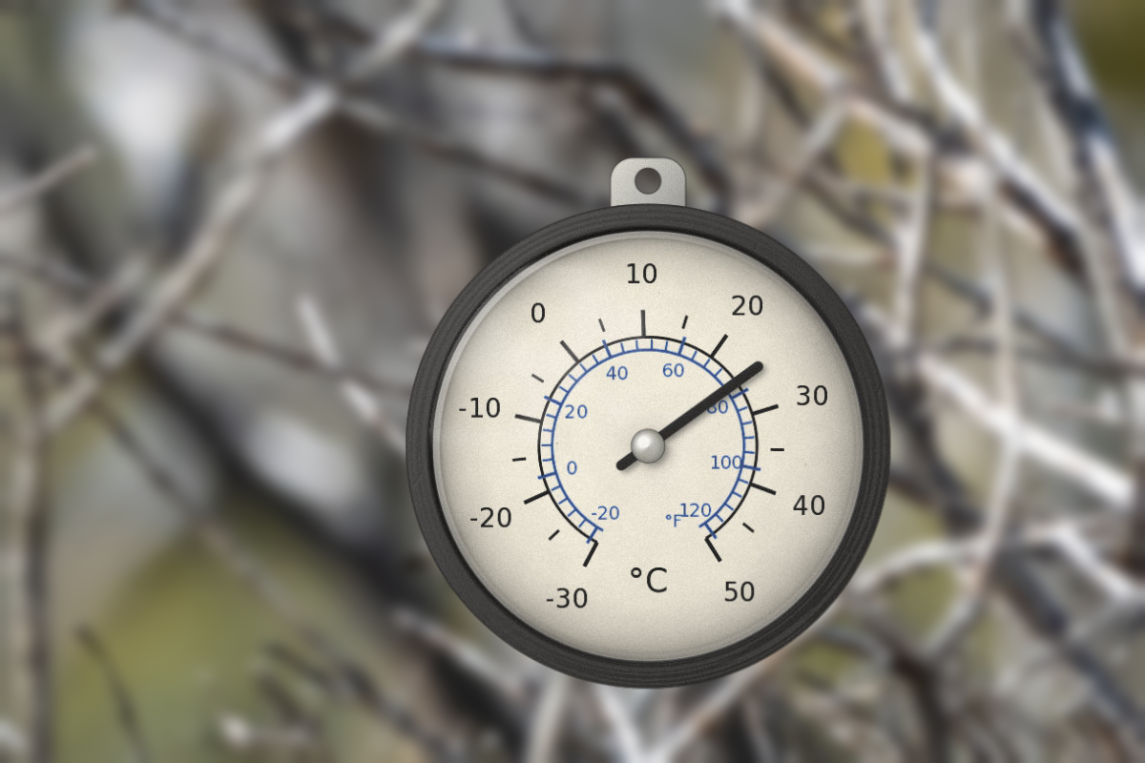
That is **25** °C
